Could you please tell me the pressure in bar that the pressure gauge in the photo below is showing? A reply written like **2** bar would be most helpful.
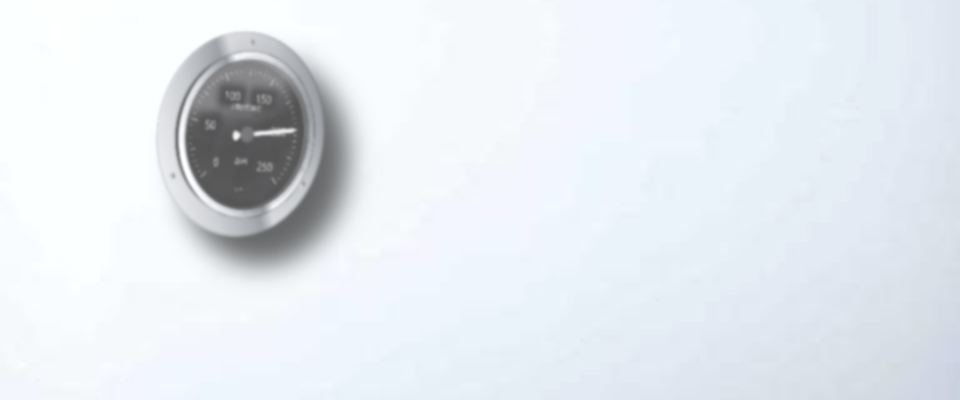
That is **200** bar
